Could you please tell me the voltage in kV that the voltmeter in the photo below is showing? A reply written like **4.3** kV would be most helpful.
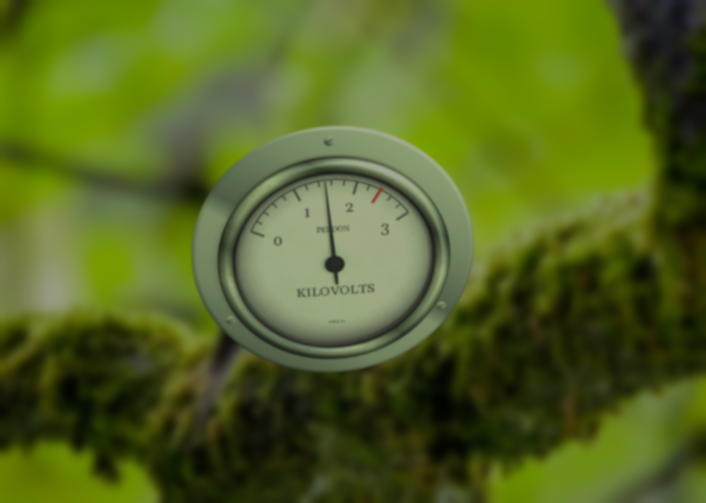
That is **1.5** kV
